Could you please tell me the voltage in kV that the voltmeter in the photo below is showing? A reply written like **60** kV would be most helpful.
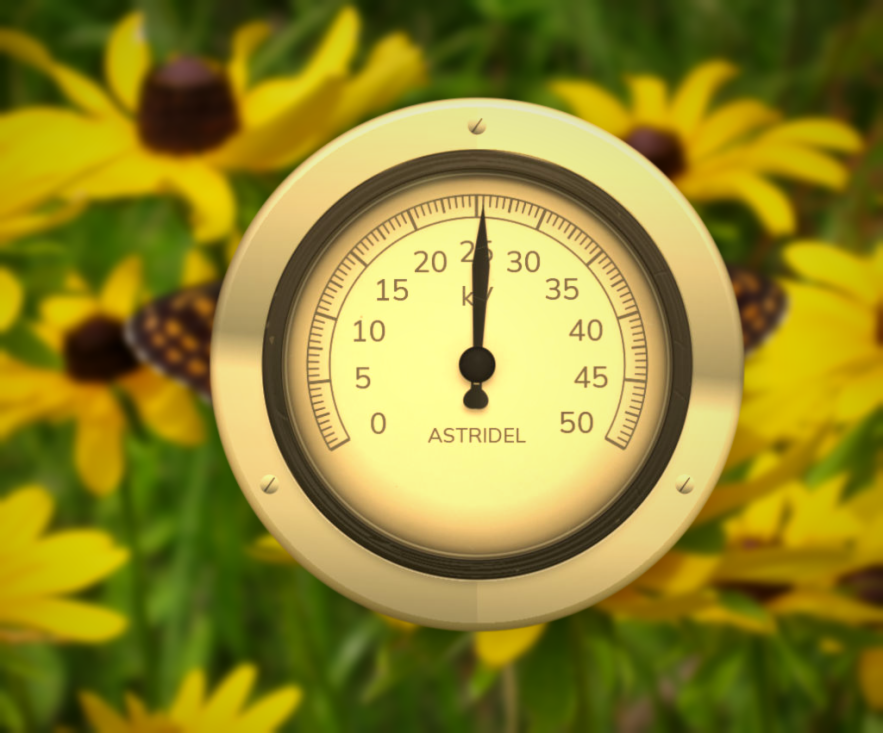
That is **25.5** kV
